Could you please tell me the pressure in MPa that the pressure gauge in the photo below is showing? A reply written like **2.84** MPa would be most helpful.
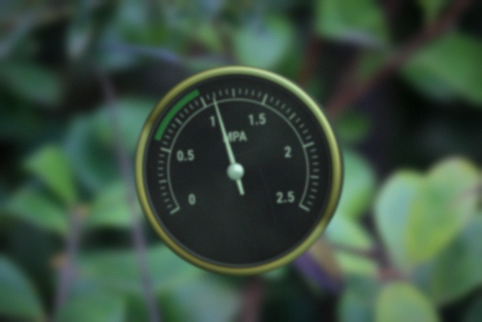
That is **1.1** MPa
